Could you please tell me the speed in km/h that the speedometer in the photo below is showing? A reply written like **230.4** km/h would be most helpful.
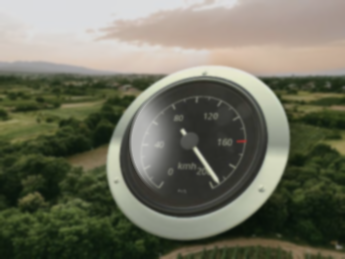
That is **195** km/h
